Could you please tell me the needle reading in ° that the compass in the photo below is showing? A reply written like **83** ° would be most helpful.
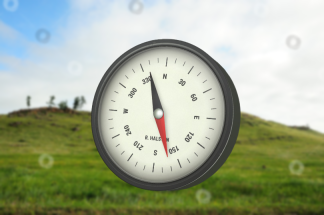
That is **160** °
